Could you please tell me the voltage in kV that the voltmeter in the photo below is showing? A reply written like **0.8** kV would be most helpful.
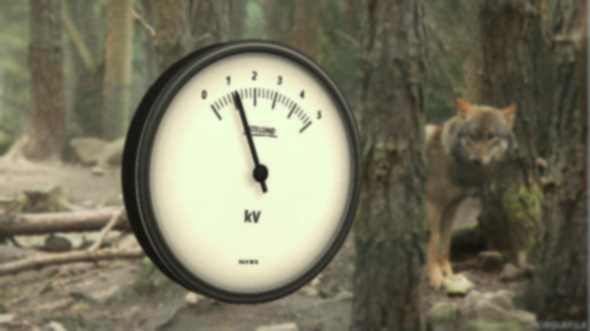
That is **1** kV
